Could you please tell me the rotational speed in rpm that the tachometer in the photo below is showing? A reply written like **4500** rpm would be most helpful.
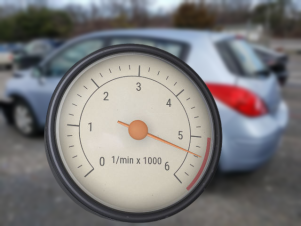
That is **5400** rpm
